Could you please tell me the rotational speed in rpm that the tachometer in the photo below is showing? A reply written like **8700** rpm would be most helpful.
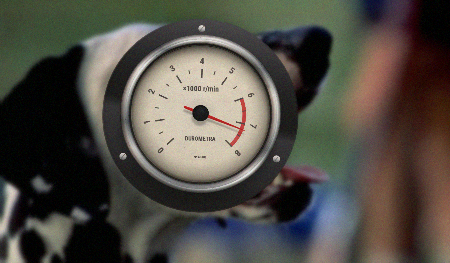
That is **7250** rpm
